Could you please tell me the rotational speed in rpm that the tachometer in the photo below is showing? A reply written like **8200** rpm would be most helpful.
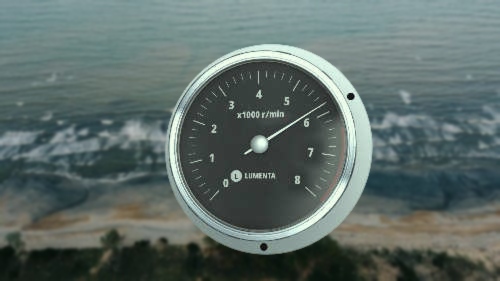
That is **5800** rpm
